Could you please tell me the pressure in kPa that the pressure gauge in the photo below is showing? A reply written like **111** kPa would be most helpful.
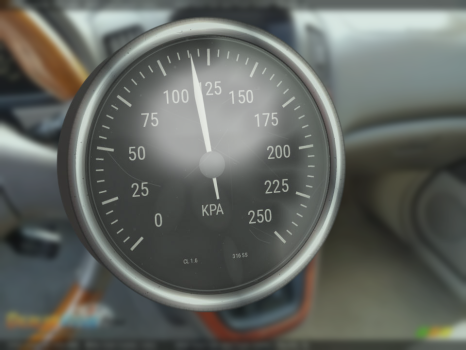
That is **115** kPa
